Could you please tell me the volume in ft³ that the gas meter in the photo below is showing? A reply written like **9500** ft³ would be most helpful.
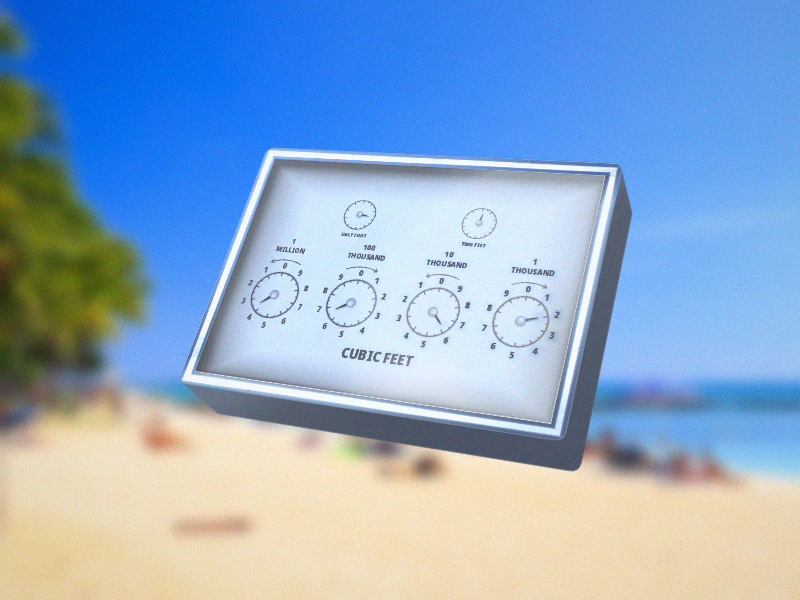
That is **366200** ft³
